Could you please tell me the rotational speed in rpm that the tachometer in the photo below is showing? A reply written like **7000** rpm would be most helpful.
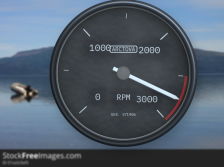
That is **2750** rpm
